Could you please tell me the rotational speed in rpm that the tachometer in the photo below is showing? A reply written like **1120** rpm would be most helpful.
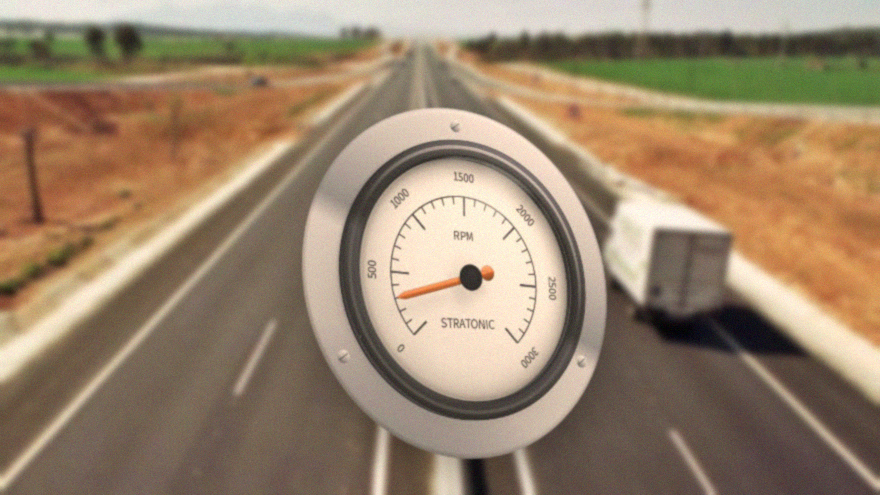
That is **300** rpm
